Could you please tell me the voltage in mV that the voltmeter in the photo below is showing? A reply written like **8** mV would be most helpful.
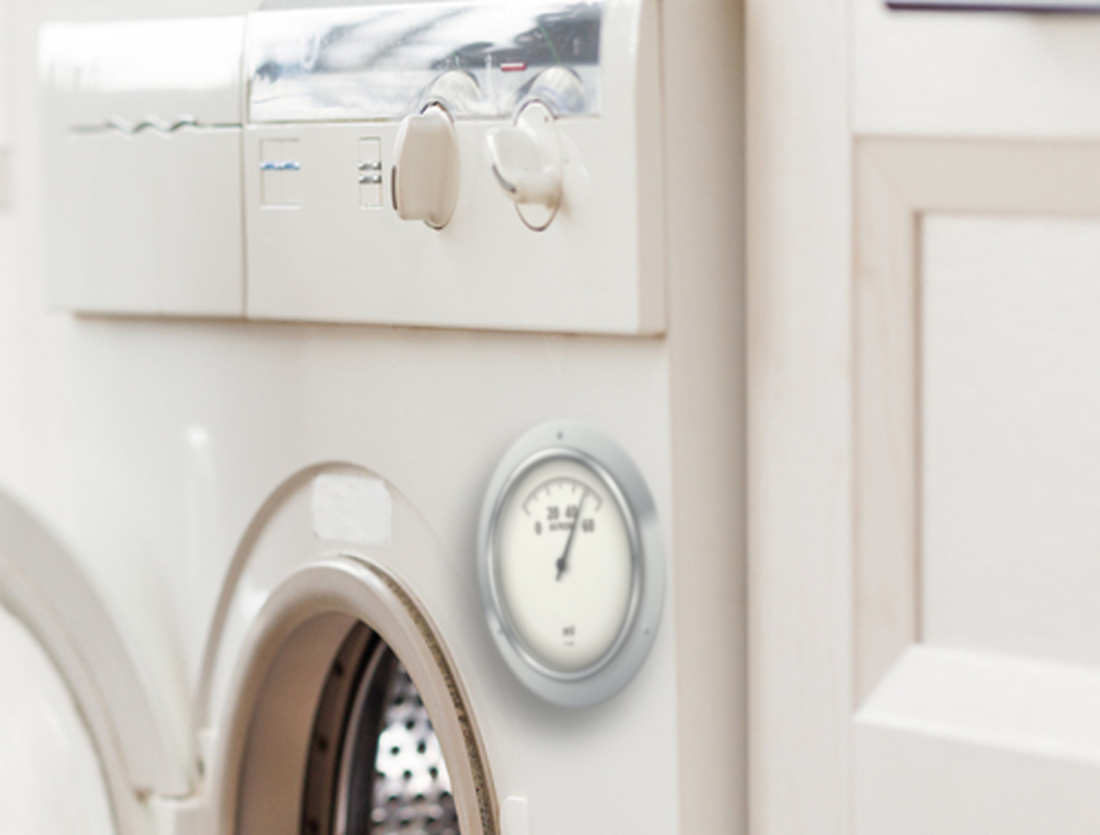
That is **50** mV
